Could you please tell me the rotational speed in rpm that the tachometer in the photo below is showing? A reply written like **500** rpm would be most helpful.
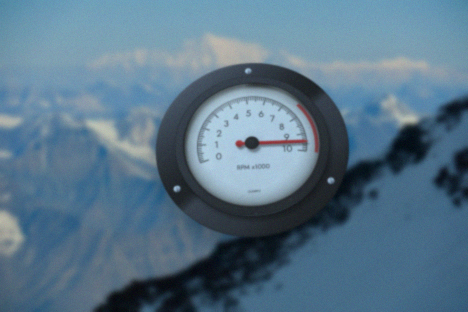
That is **9500** rpm
